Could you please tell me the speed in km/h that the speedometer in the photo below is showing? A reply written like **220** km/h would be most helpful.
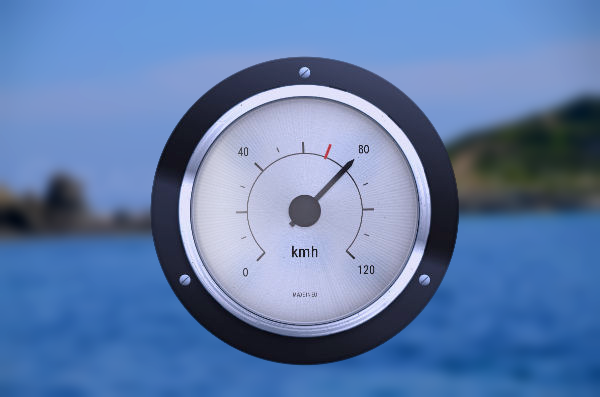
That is **80** km/h
